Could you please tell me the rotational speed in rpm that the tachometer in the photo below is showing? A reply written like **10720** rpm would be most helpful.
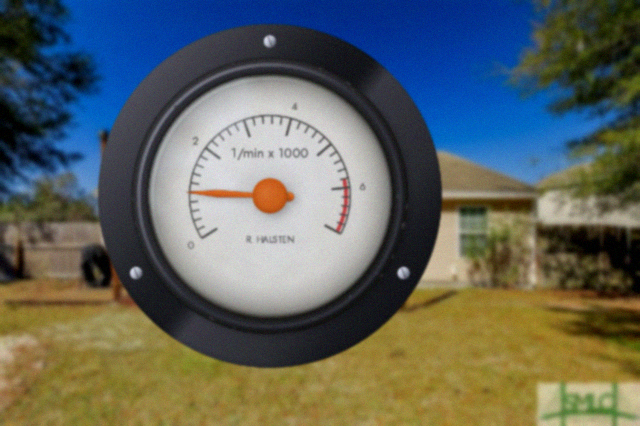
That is **1000** rpm
